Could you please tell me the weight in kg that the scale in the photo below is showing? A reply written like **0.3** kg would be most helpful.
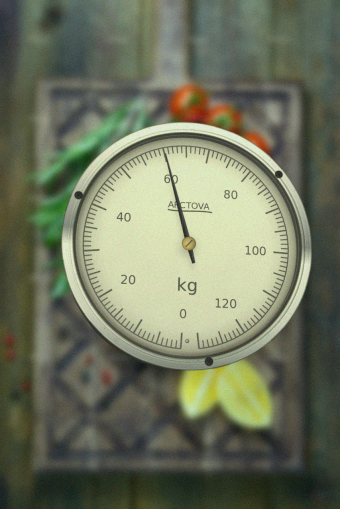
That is **60** kg
